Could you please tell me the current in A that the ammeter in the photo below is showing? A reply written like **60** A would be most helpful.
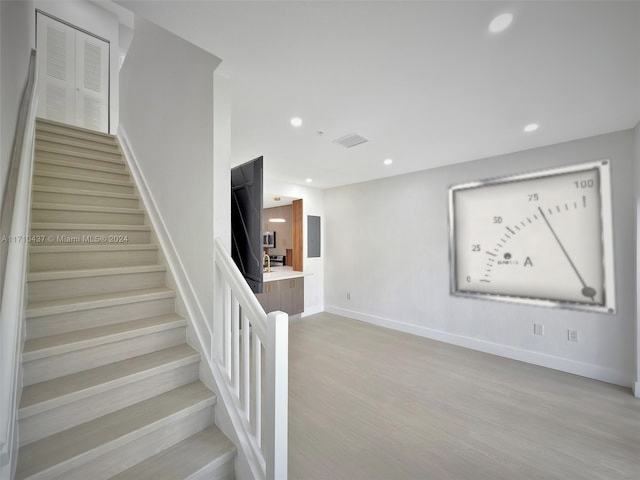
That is **75** A
